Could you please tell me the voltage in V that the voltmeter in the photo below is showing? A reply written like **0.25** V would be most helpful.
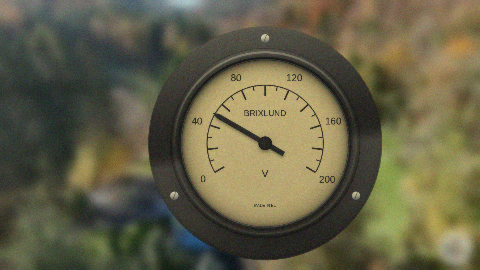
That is **50** V
